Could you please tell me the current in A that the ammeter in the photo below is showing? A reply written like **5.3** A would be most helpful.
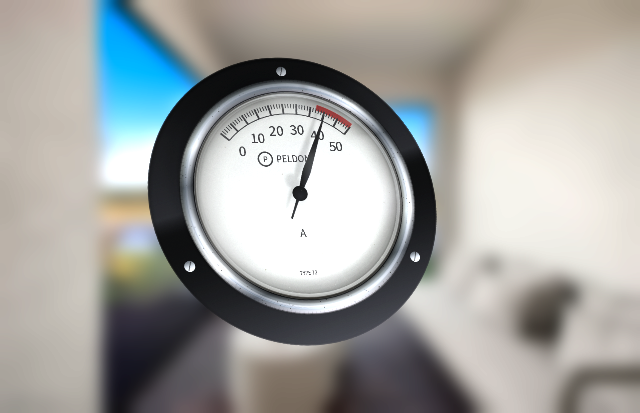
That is **40** A
